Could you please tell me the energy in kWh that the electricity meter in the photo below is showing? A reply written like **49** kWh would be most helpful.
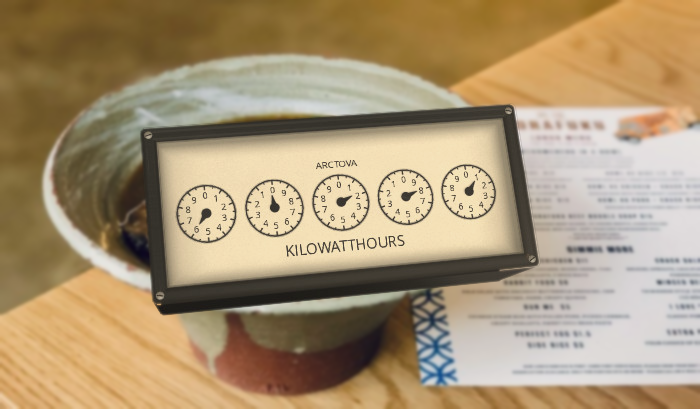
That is **60181** kWh
